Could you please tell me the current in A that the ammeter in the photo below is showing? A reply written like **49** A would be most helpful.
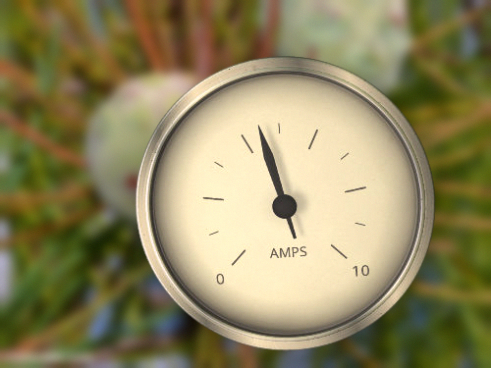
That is **4.5** A
